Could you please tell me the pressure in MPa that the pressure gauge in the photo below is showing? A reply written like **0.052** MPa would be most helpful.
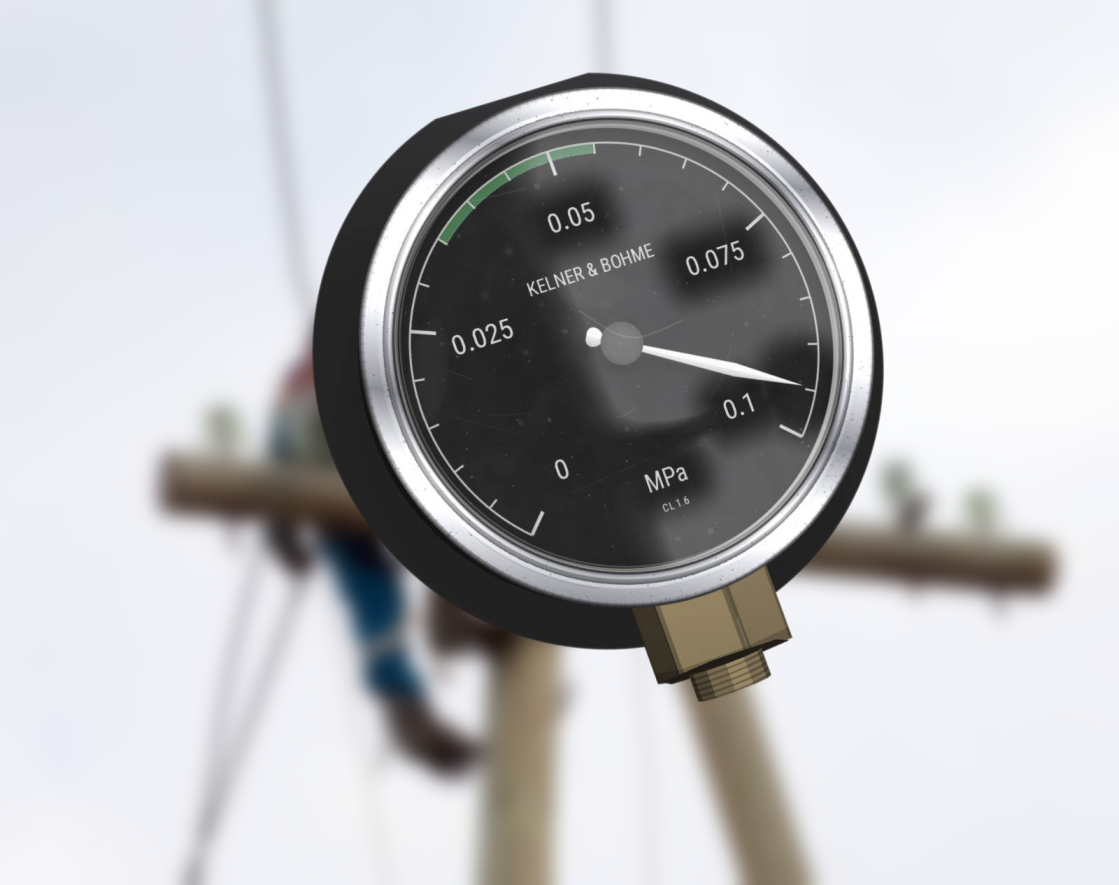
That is **0.095** MPa
